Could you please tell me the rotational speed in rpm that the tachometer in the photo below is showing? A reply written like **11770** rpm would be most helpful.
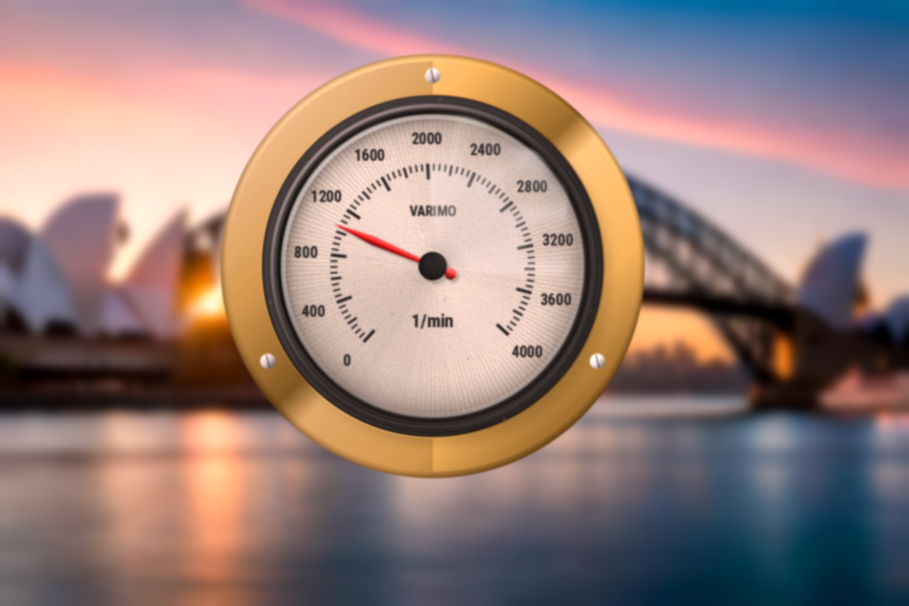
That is **1050** rpm
